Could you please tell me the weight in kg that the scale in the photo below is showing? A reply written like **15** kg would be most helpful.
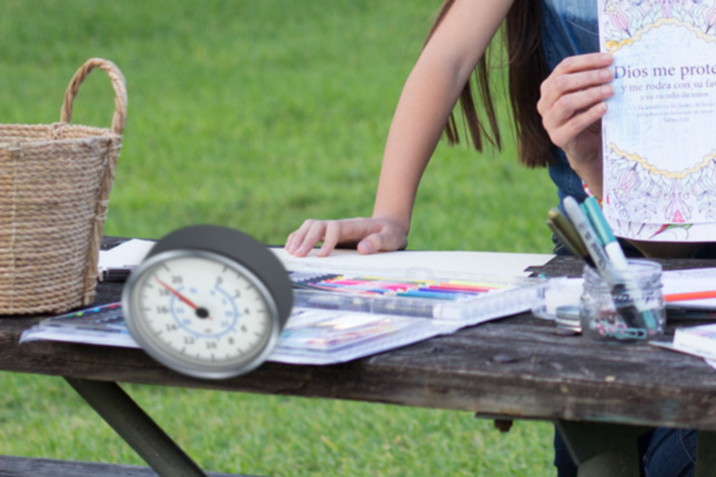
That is **19** kg
